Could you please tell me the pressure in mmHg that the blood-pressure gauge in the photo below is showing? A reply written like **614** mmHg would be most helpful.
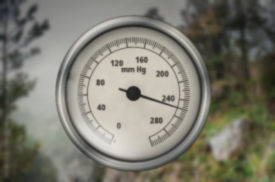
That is **250** mmHg
